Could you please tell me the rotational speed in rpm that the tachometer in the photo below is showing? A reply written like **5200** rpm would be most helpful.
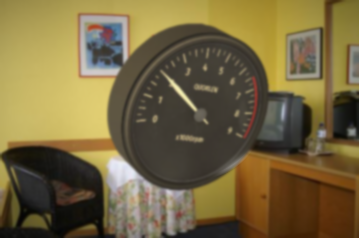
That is **2000** rpm
